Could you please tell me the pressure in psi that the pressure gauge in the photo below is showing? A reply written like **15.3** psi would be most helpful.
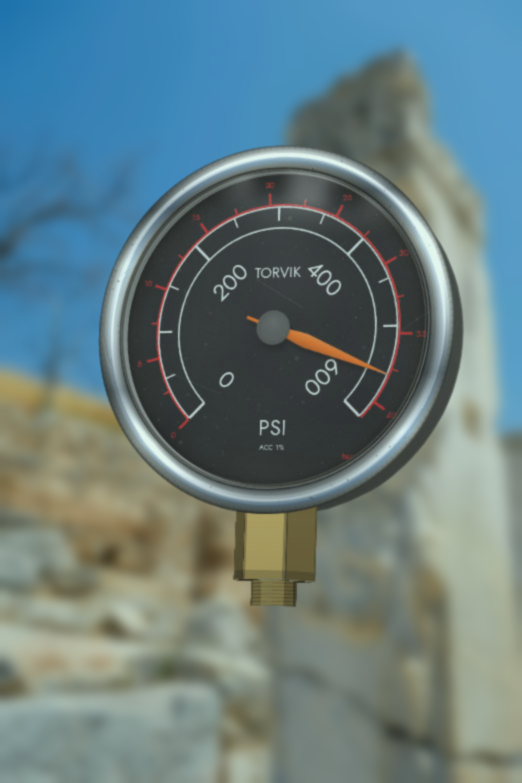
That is **550** psi
